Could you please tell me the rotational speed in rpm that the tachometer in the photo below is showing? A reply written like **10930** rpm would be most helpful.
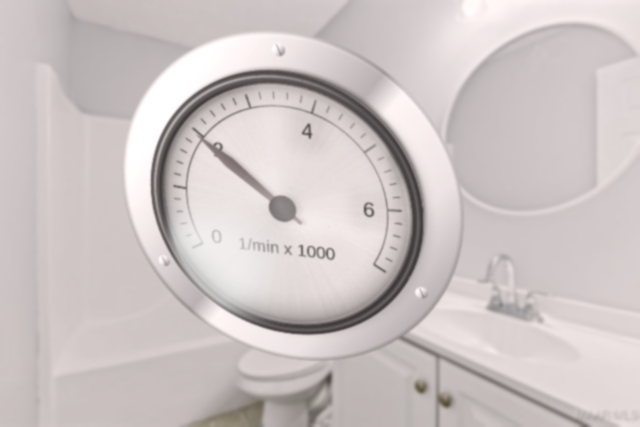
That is **2000** rpm
